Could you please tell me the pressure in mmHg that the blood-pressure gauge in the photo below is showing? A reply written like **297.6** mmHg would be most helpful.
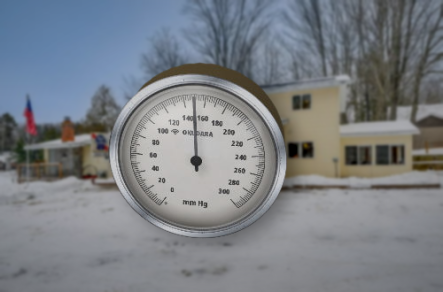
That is **150** mmHg
